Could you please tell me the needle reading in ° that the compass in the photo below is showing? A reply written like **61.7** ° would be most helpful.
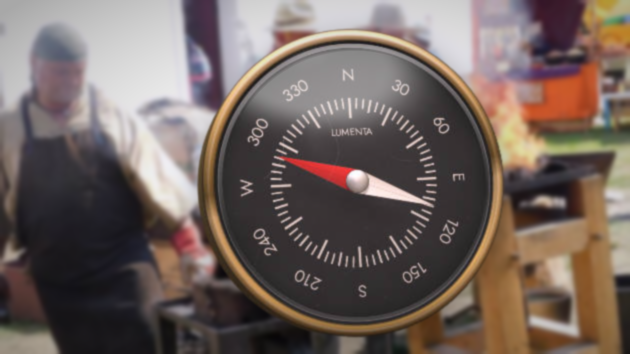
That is **290** °
